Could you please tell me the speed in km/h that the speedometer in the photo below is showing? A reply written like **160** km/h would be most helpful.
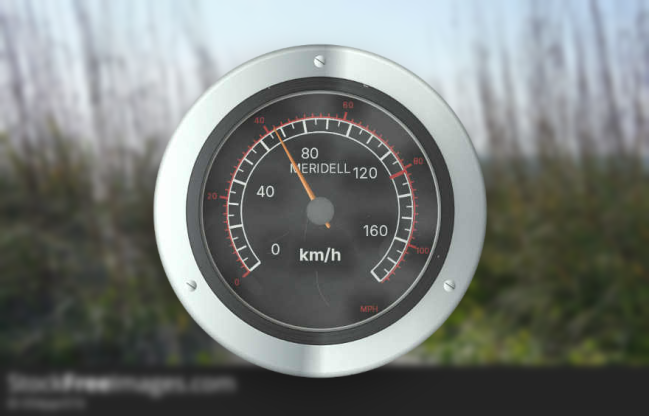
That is **67.5** km/h
